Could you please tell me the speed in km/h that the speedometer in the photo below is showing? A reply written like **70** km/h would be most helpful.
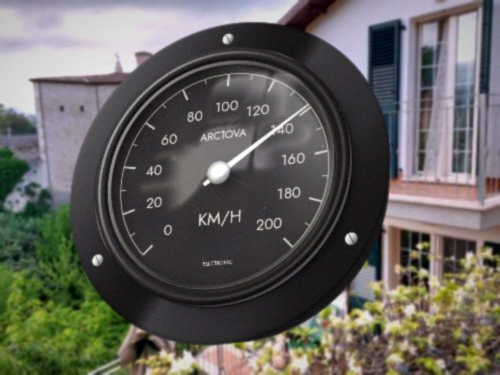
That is **140** km/h
